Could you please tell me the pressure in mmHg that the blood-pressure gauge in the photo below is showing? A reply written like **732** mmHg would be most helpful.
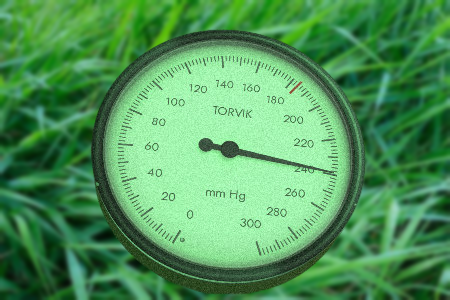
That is **240** mmHg
